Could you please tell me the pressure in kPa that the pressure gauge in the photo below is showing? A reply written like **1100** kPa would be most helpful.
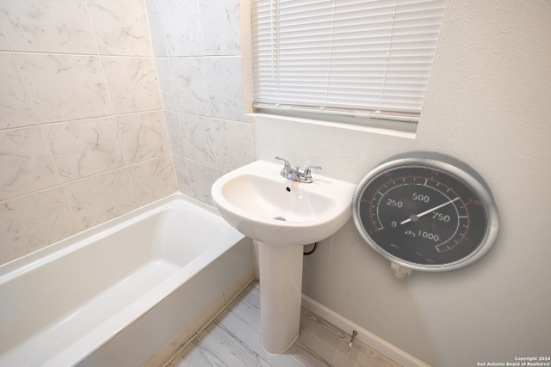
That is **650** kPa
